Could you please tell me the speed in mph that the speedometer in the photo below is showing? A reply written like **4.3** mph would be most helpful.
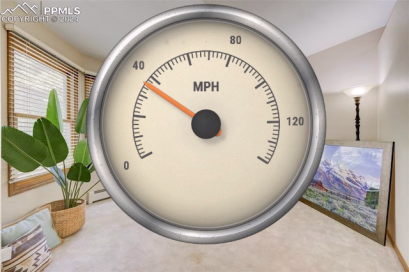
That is **36** mph
